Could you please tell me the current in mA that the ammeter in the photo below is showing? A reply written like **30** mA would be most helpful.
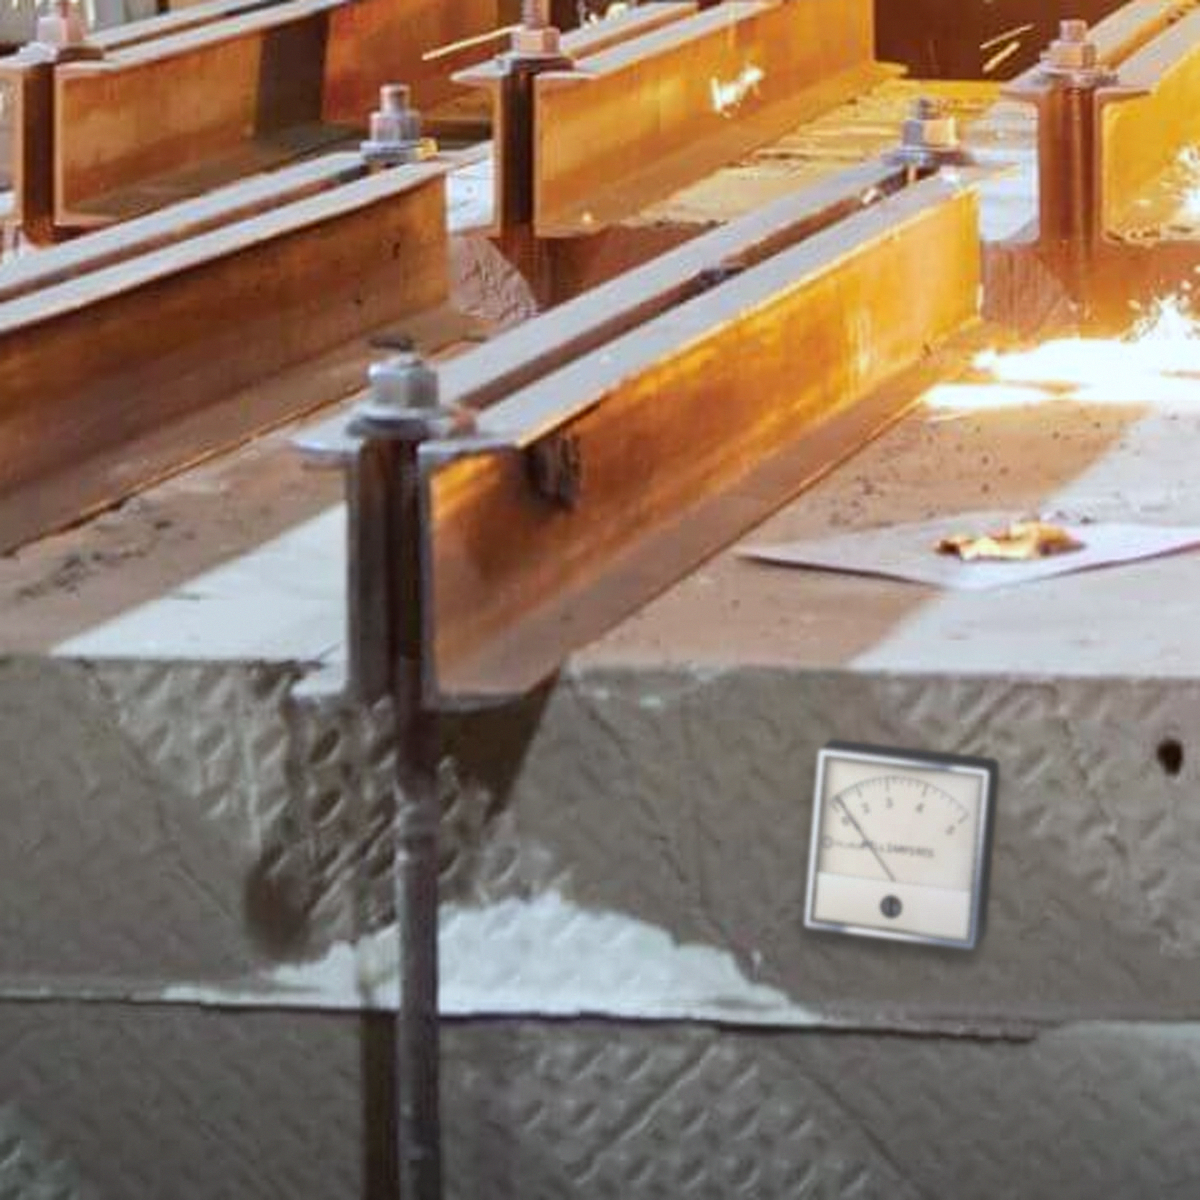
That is **1** mA
